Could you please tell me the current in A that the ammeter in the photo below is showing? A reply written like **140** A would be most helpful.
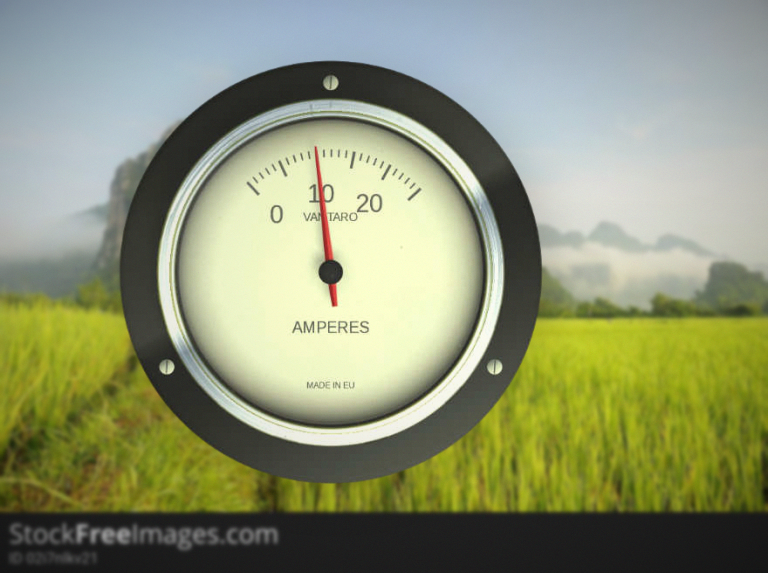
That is **10** A
